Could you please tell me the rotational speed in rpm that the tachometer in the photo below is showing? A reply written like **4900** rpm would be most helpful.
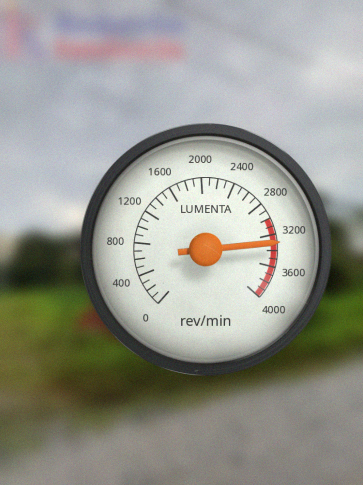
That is **3300** rpm
